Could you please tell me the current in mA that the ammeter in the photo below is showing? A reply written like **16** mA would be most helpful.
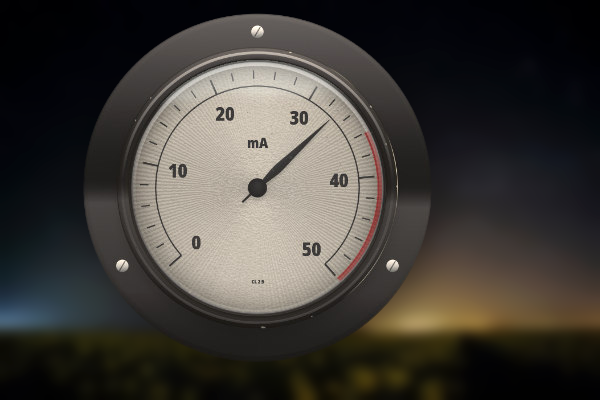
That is **33** mA
